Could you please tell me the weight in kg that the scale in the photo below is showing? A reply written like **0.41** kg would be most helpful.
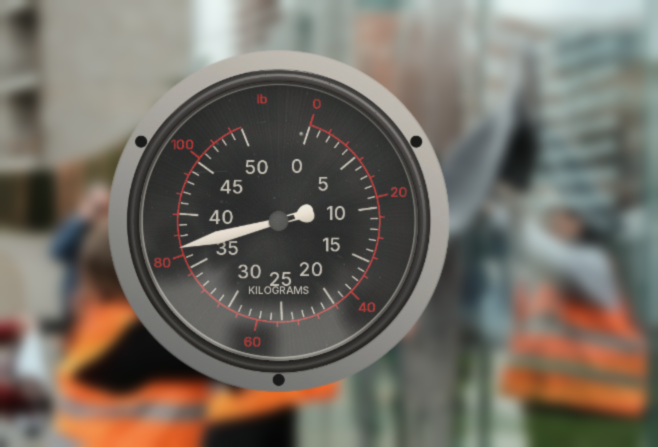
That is **37** kg
